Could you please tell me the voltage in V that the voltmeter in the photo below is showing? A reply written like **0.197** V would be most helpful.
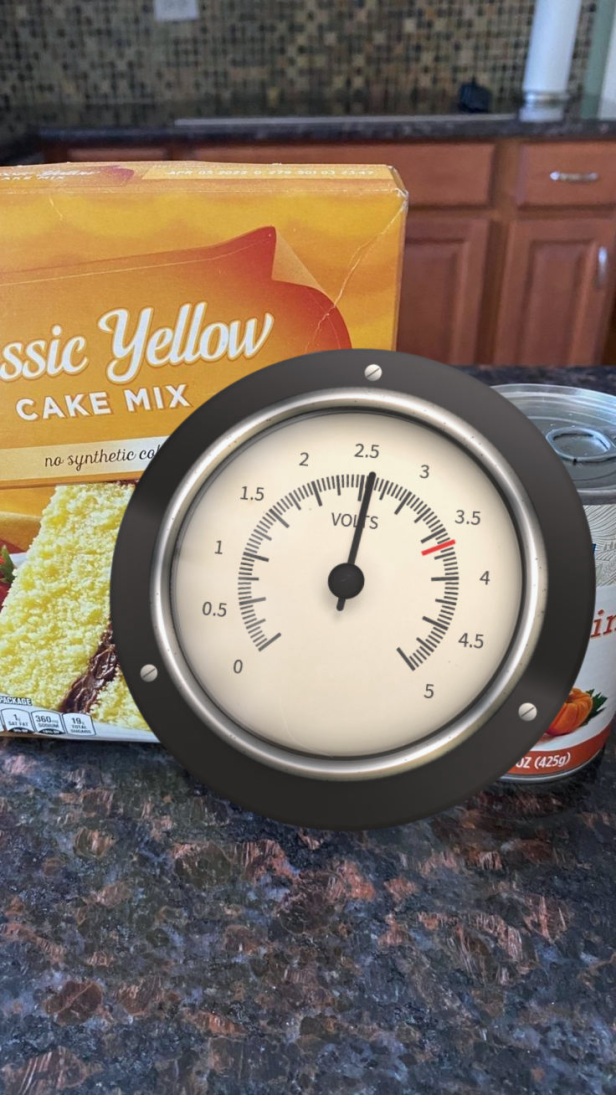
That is **2.6** V
